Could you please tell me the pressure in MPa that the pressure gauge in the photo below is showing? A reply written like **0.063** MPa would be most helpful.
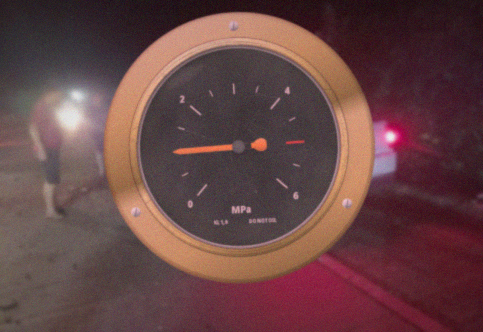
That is **1** MPa
